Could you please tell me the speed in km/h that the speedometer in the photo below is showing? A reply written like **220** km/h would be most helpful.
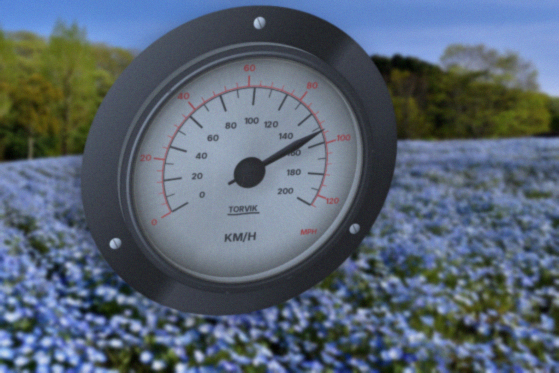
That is **150** km/h
